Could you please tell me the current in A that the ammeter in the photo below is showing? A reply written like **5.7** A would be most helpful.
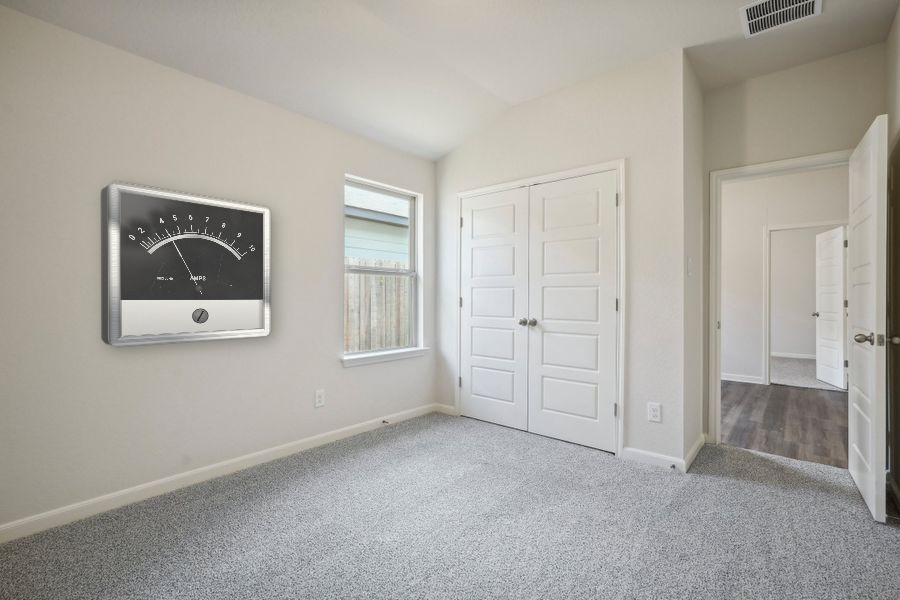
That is **4** A
